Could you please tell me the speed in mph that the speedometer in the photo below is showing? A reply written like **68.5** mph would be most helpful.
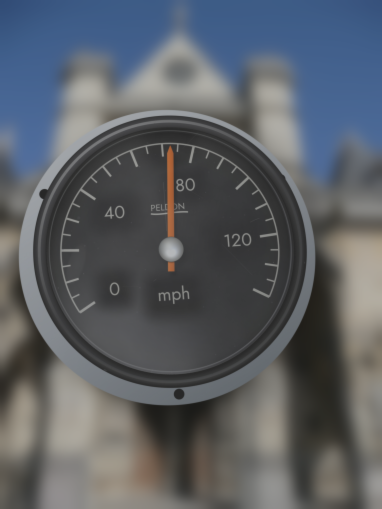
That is **72.5** mph
